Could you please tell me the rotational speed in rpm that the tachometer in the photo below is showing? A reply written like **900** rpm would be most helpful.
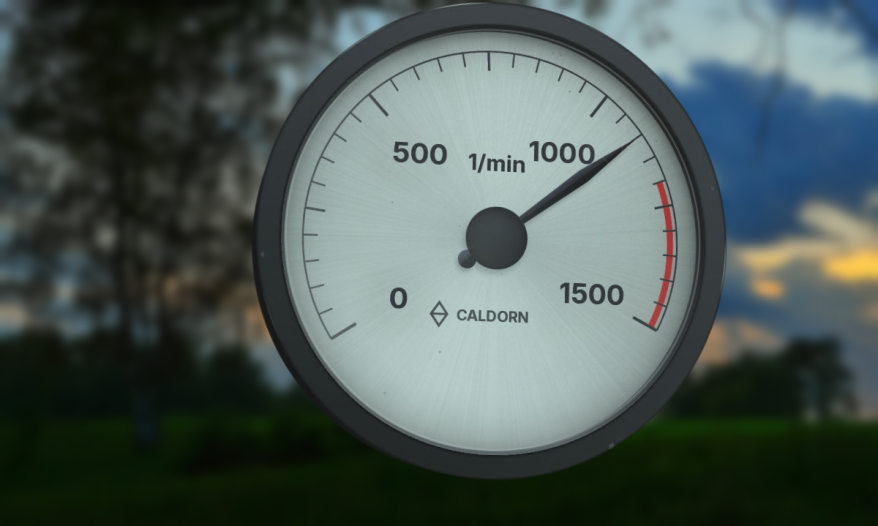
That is **1100** rpm
